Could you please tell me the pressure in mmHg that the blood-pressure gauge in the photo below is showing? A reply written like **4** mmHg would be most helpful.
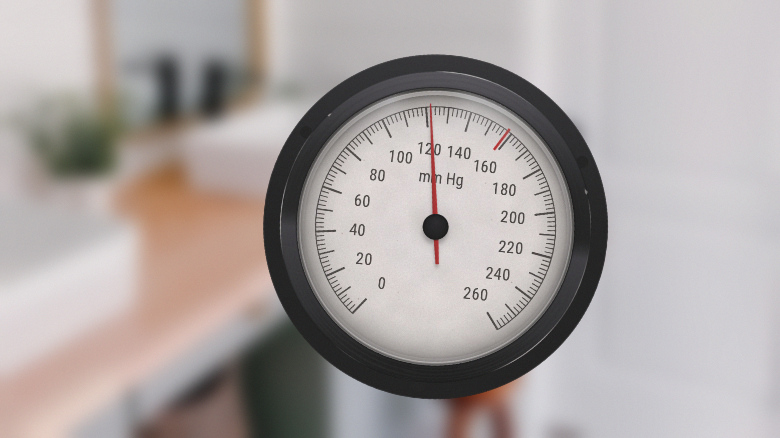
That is **122** mmHg
